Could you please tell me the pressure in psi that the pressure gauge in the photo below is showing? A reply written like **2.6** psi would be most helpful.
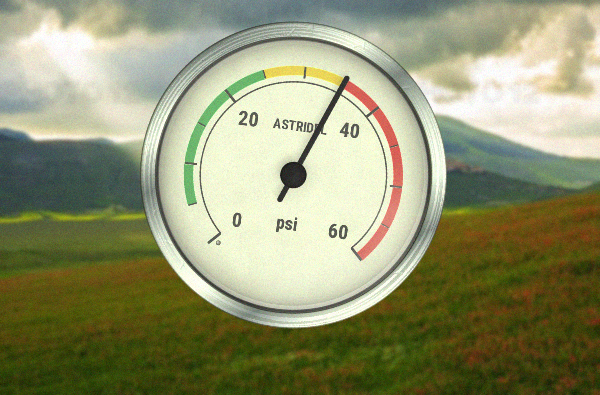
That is **35** psi
